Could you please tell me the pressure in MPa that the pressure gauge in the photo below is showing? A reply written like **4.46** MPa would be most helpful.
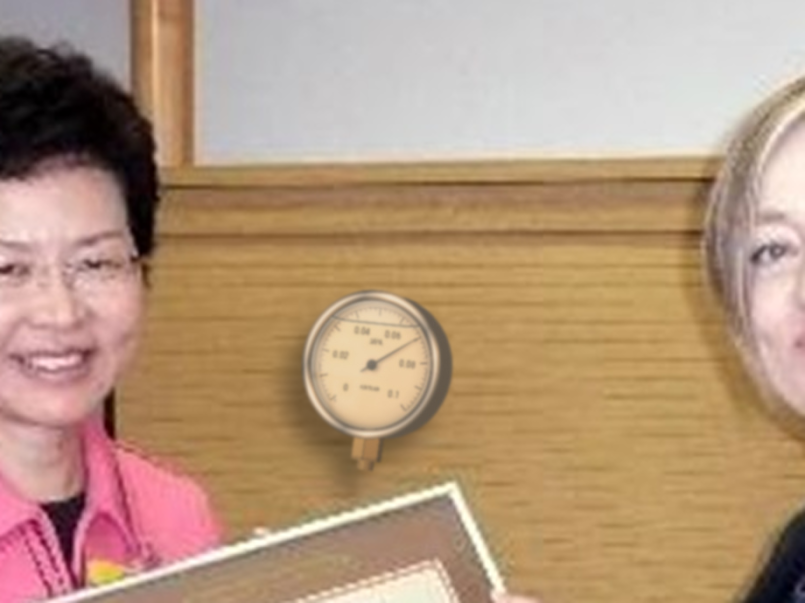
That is **0.07** MPa
